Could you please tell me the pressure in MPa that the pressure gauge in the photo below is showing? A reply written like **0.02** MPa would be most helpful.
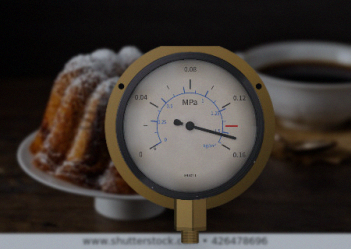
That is **0.15** MPa
